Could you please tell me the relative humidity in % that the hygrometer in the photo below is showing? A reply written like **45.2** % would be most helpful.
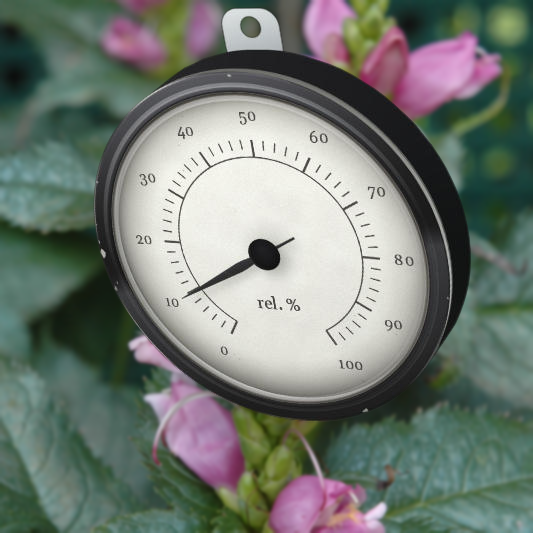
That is **10** %
